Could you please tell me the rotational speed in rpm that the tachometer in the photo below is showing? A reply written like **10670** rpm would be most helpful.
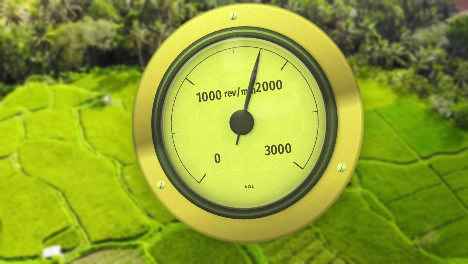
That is **1750** rpm
